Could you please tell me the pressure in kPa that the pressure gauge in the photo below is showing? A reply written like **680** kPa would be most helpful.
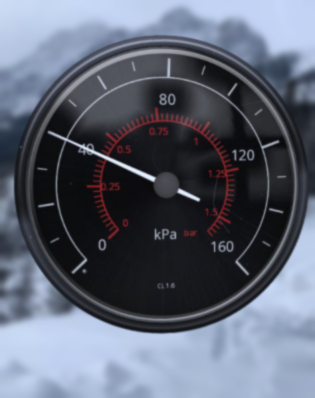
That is **40** kPa
